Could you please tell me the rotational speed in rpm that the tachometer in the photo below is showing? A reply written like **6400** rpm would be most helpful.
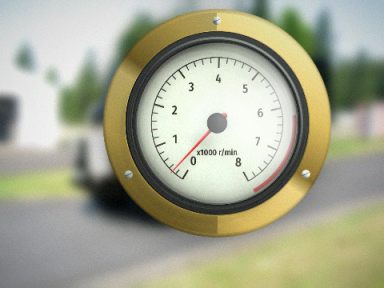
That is **300** rpm
